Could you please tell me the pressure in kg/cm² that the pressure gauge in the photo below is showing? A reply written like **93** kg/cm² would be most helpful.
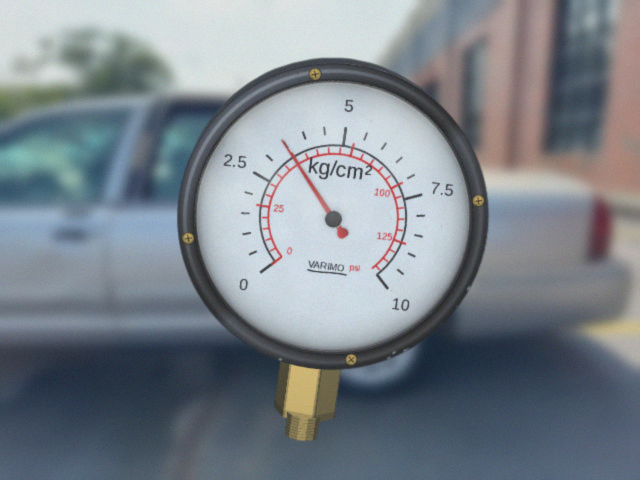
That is **3.5** kg/cm²
